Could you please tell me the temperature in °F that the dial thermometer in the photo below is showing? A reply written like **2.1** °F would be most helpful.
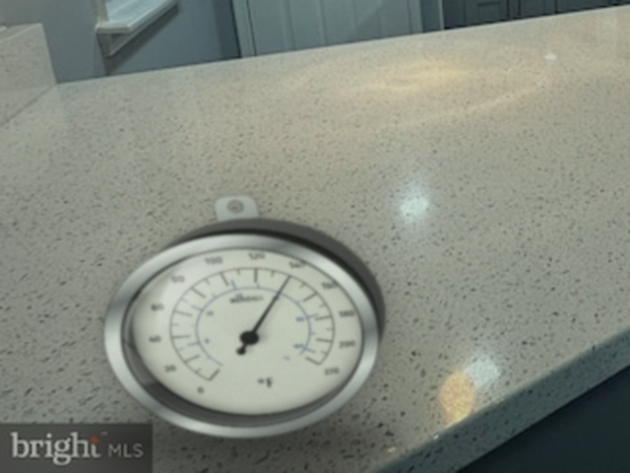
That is **140** °F
